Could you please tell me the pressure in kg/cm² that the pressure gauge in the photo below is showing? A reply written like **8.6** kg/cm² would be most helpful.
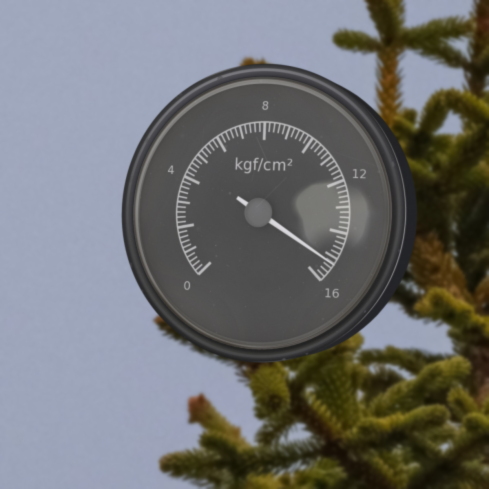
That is **15.2** kg/cm²
